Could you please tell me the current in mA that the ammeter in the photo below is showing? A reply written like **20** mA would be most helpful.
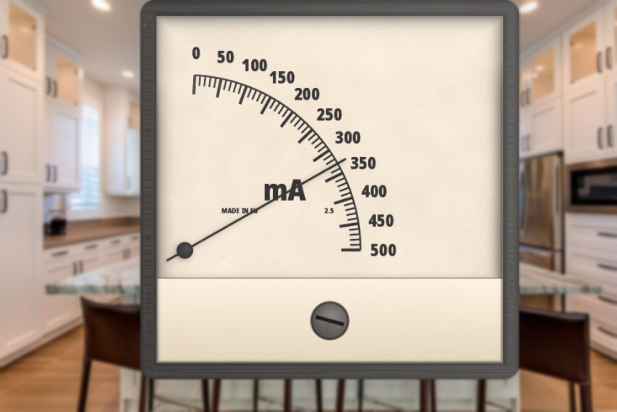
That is **330** mA
